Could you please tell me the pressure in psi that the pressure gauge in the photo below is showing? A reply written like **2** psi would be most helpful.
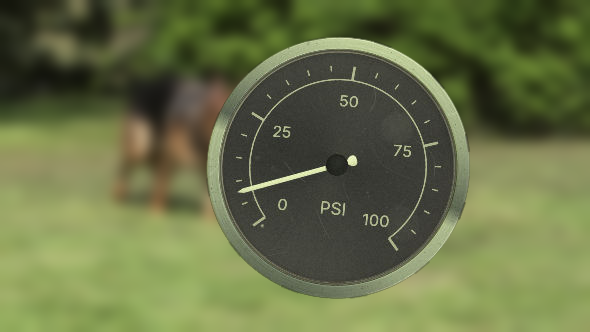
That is **7.5** psi
